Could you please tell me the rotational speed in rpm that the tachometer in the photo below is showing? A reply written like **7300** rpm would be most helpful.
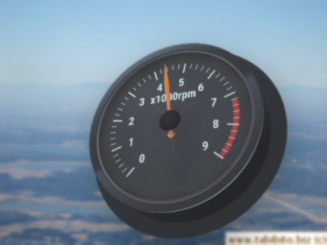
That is **4400** rpm
